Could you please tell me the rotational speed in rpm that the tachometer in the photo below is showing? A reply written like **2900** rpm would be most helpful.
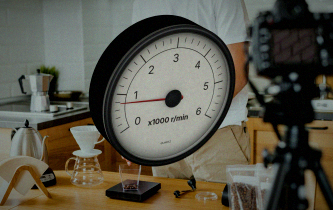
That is **800** rpm
